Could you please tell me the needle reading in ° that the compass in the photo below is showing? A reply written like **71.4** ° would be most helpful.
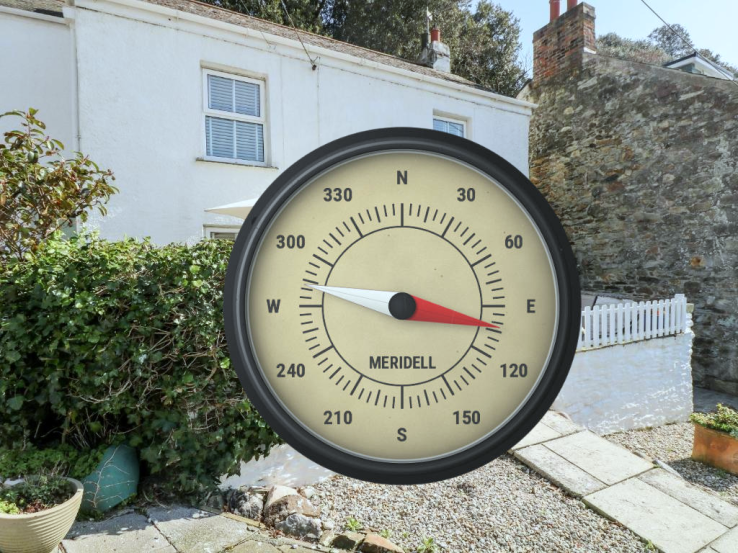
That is **102.5** °
